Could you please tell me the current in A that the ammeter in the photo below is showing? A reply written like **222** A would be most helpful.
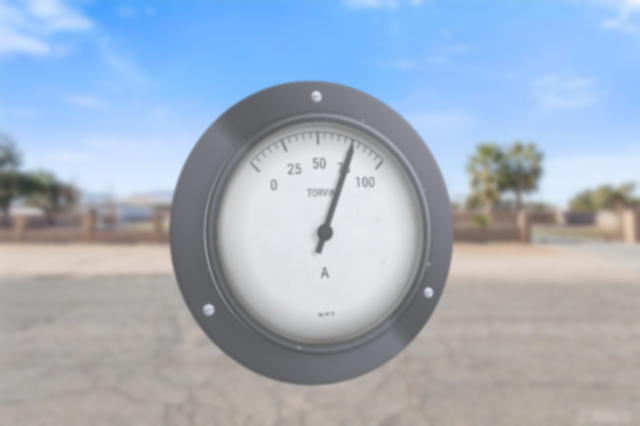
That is **75** A
